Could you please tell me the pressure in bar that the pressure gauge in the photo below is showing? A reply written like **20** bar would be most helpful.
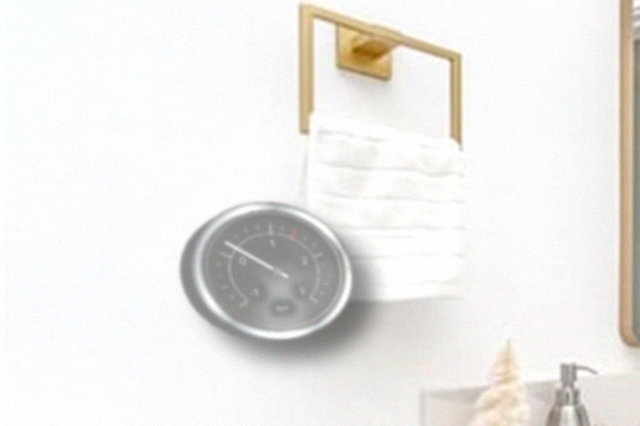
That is **0.2** bar
